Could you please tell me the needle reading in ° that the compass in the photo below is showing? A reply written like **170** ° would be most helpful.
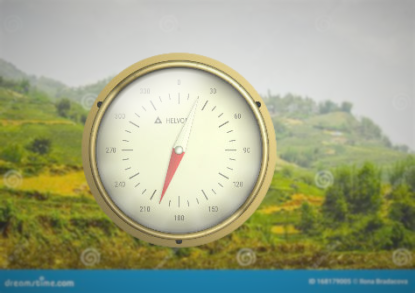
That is **200** °
